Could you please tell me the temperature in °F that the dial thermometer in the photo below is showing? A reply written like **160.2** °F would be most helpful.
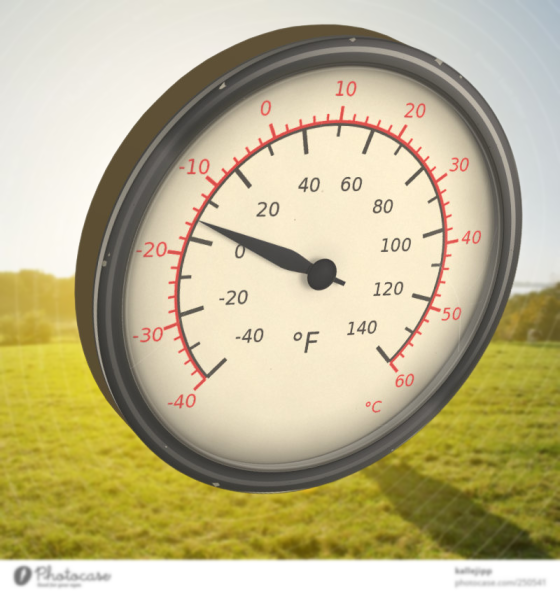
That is **5** °F
